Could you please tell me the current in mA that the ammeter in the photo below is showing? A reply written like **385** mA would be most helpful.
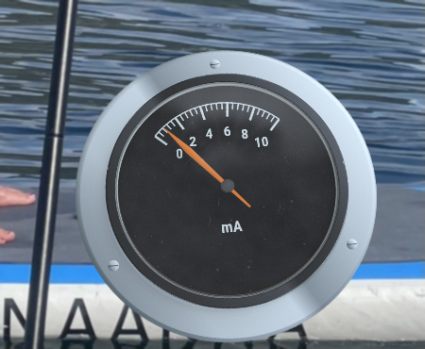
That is **0.8** mA
